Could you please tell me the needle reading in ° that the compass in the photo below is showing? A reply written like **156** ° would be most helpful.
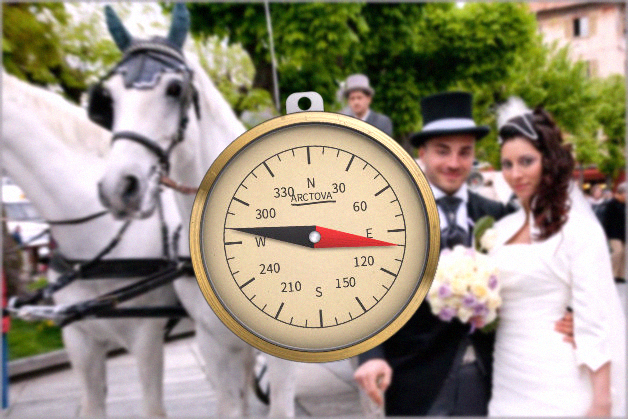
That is **100** °
